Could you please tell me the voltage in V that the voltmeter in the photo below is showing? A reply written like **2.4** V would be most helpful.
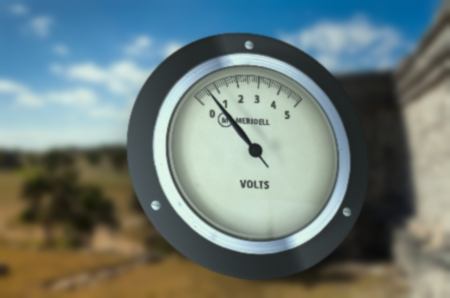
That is **0.5** V
